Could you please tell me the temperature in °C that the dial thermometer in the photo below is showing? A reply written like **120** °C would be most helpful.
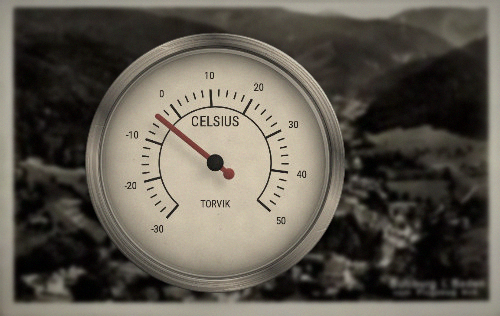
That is **-4** °C
